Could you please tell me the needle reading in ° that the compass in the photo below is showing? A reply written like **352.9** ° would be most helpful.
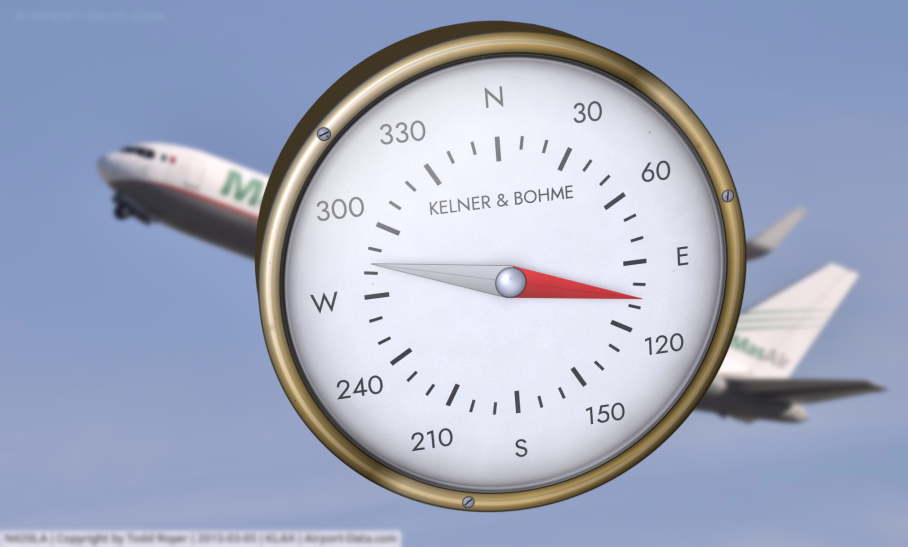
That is **105** °
